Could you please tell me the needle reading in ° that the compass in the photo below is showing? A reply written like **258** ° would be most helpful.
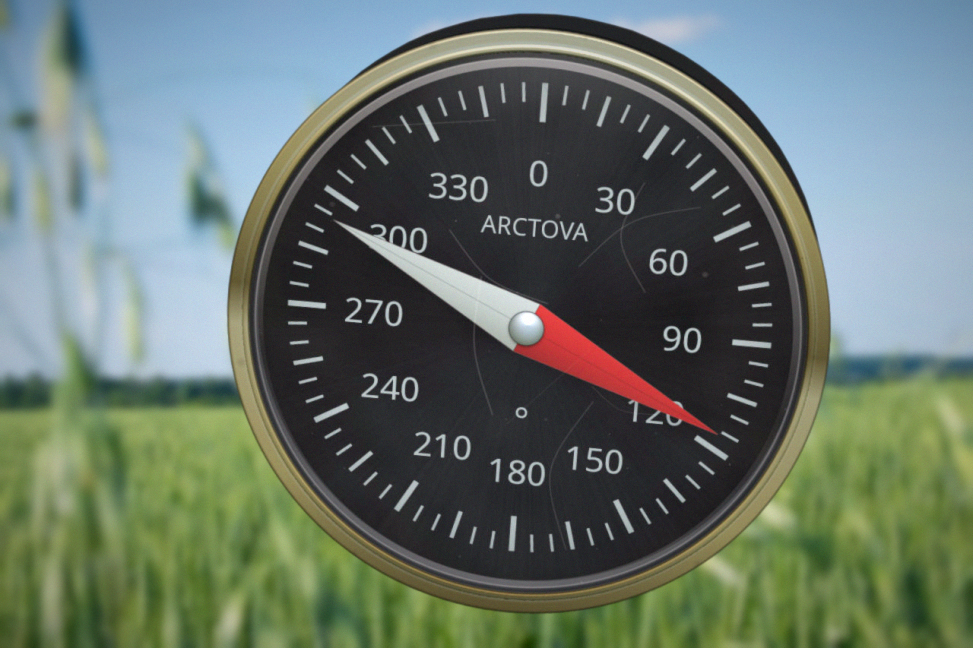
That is **115** °
